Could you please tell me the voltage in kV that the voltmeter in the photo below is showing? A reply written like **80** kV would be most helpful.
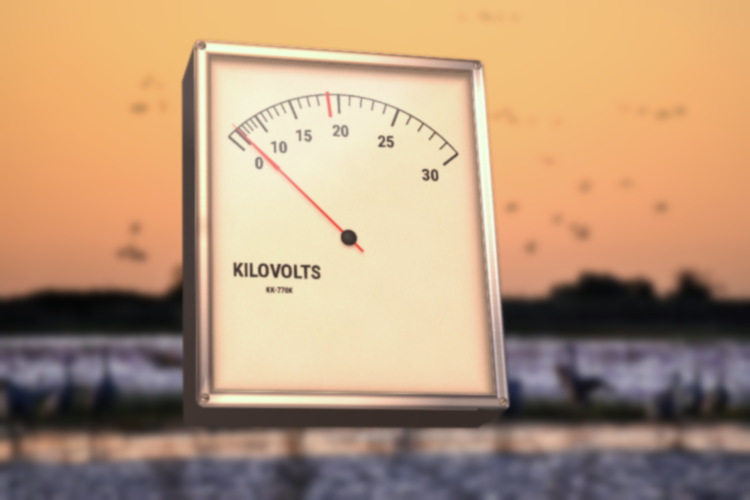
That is **5** kV
